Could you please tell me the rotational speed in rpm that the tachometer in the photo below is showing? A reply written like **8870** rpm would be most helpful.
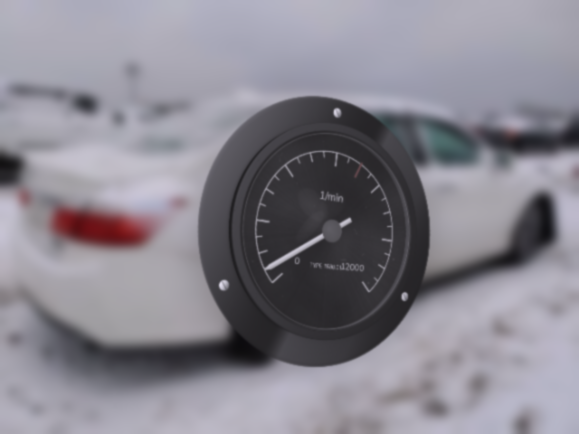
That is **500** rpm
